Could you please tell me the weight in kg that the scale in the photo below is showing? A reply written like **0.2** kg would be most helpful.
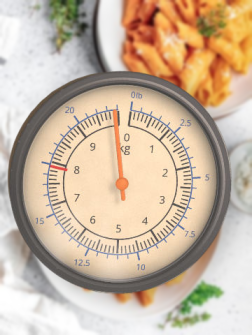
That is **9.9** kg
